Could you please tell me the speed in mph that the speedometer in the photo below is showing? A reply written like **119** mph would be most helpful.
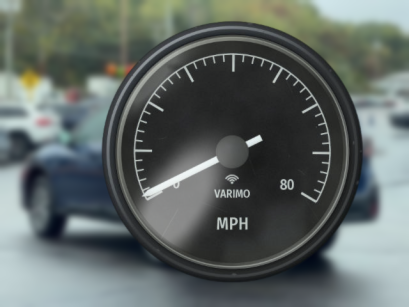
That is **1** mph
